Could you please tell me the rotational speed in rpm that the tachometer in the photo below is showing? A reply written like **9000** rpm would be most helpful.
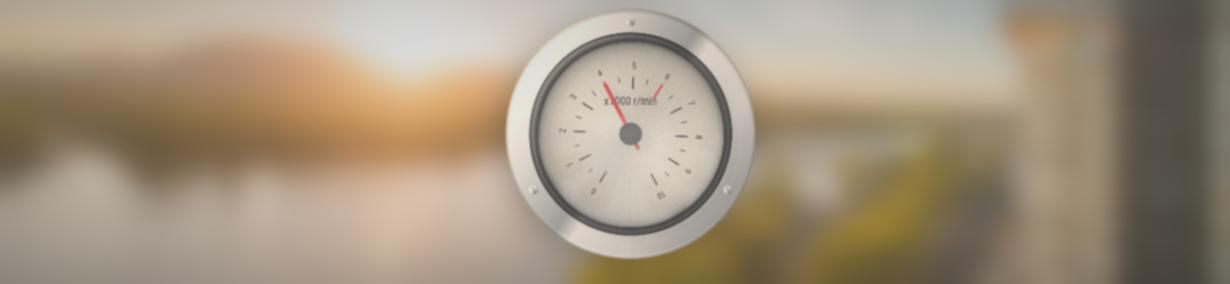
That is **4000** rpm
